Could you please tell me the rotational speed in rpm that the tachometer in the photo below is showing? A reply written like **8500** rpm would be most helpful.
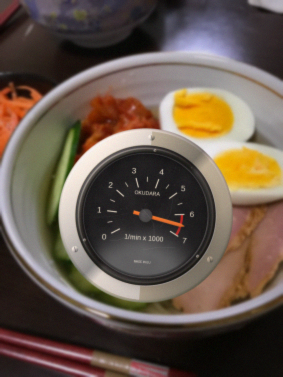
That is **6500** rpm
